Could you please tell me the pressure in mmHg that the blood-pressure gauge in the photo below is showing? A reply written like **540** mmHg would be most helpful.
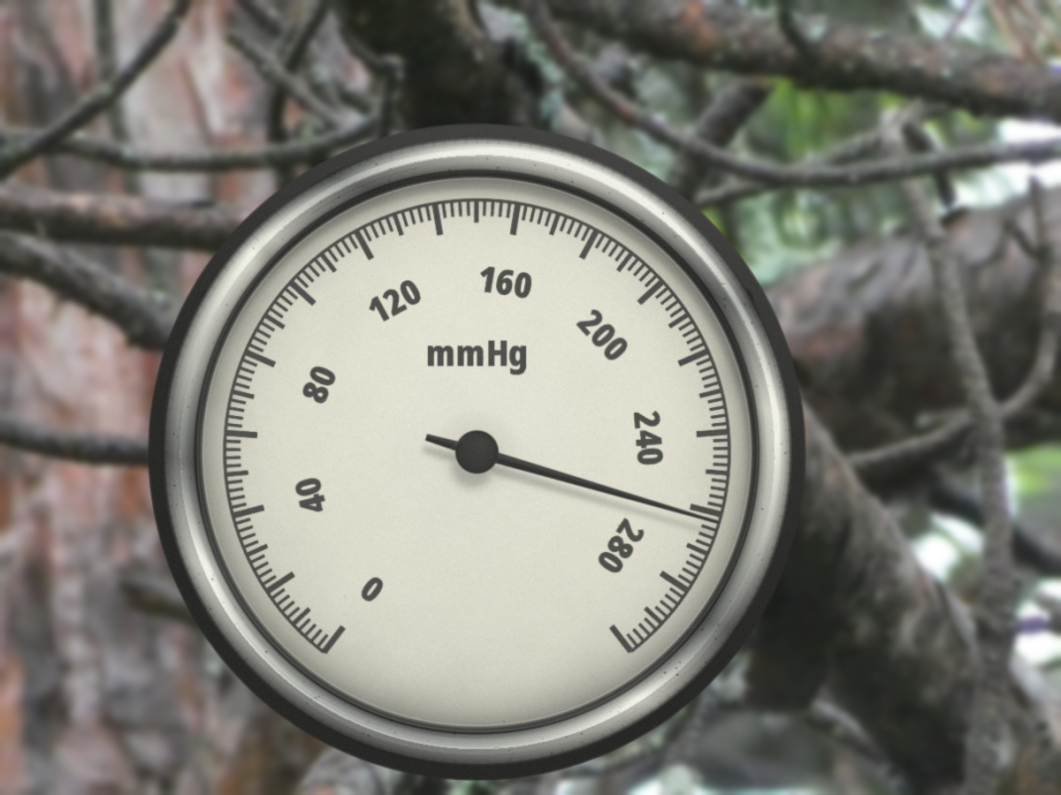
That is **262** mmHg
